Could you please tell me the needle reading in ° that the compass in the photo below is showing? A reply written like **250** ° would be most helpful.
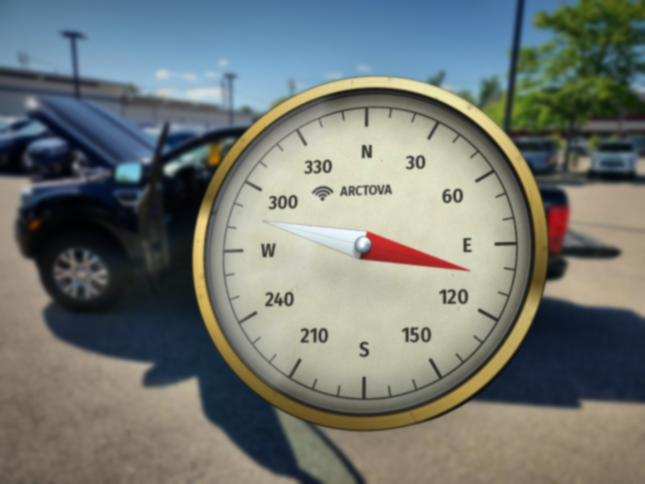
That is **105** °
